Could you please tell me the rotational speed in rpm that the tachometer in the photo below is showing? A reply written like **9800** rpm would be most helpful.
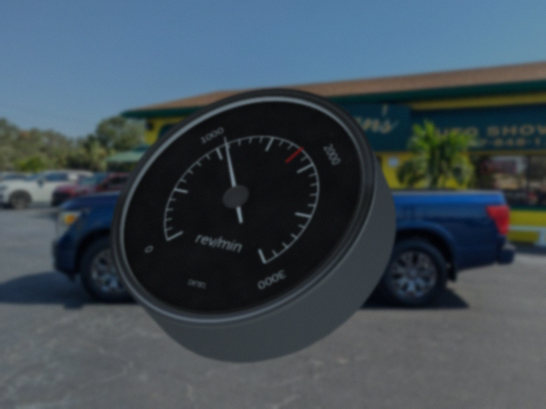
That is **1100** rpm
